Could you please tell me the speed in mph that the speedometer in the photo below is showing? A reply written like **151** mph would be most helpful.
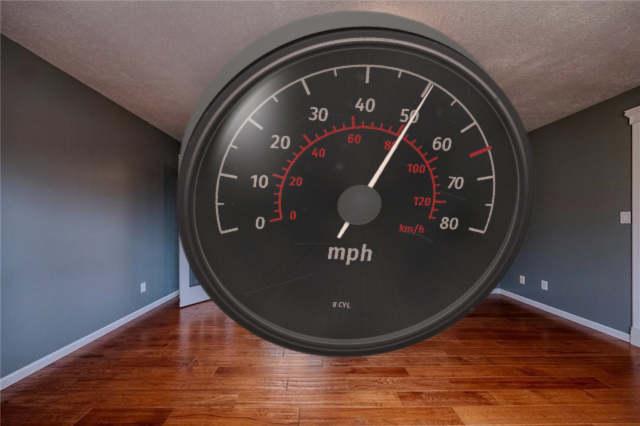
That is **50** mph
